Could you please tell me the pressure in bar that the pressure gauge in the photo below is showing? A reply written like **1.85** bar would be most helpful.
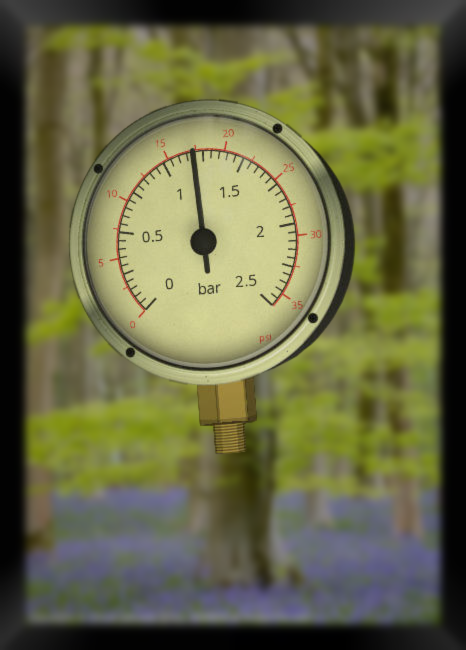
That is **1.2** bar
